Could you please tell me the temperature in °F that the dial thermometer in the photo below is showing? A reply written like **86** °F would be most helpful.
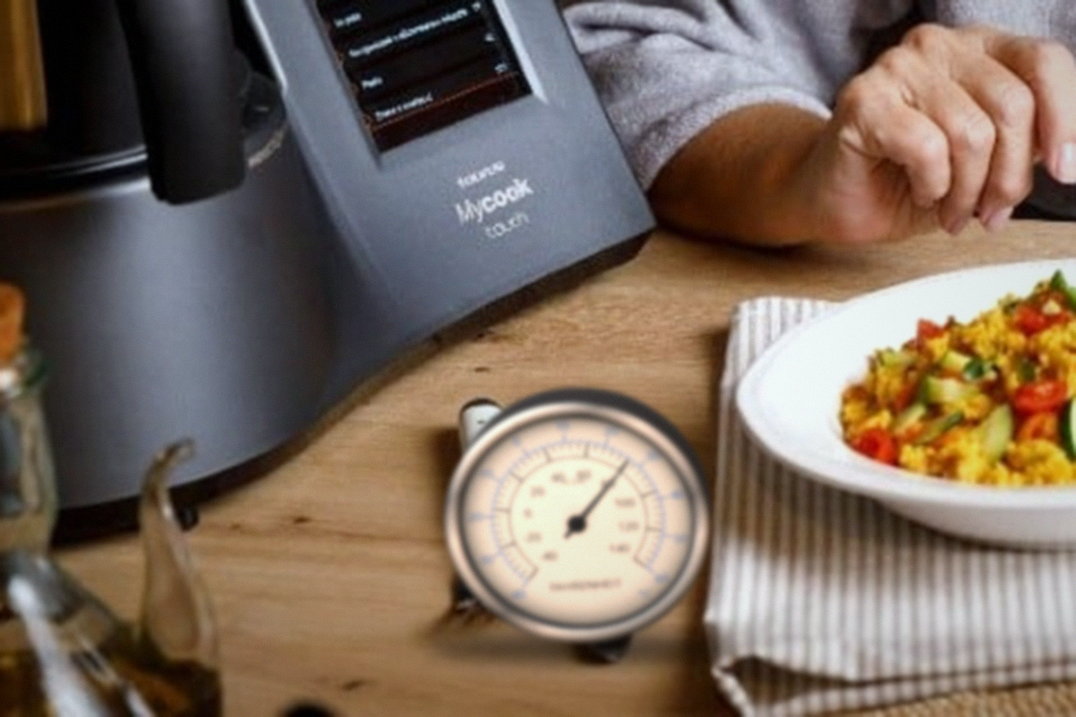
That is **80** °F
